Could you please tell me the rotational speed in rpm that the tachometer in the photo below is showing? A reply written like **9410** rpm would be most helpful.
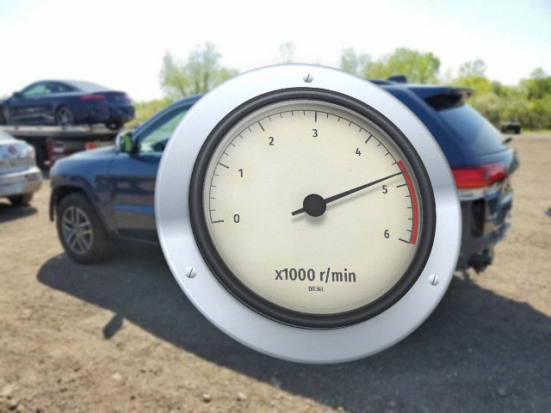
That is **4800** rpm
